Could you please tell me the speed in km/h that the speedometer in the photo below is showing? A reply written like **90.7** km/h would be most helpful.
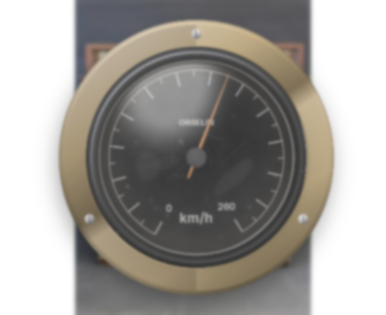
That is **150** km/h
